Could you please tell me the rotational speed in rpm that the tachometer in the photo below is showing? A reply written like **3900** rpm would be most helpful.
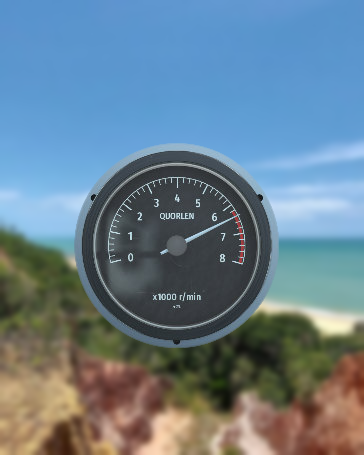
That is **6400** rpm
